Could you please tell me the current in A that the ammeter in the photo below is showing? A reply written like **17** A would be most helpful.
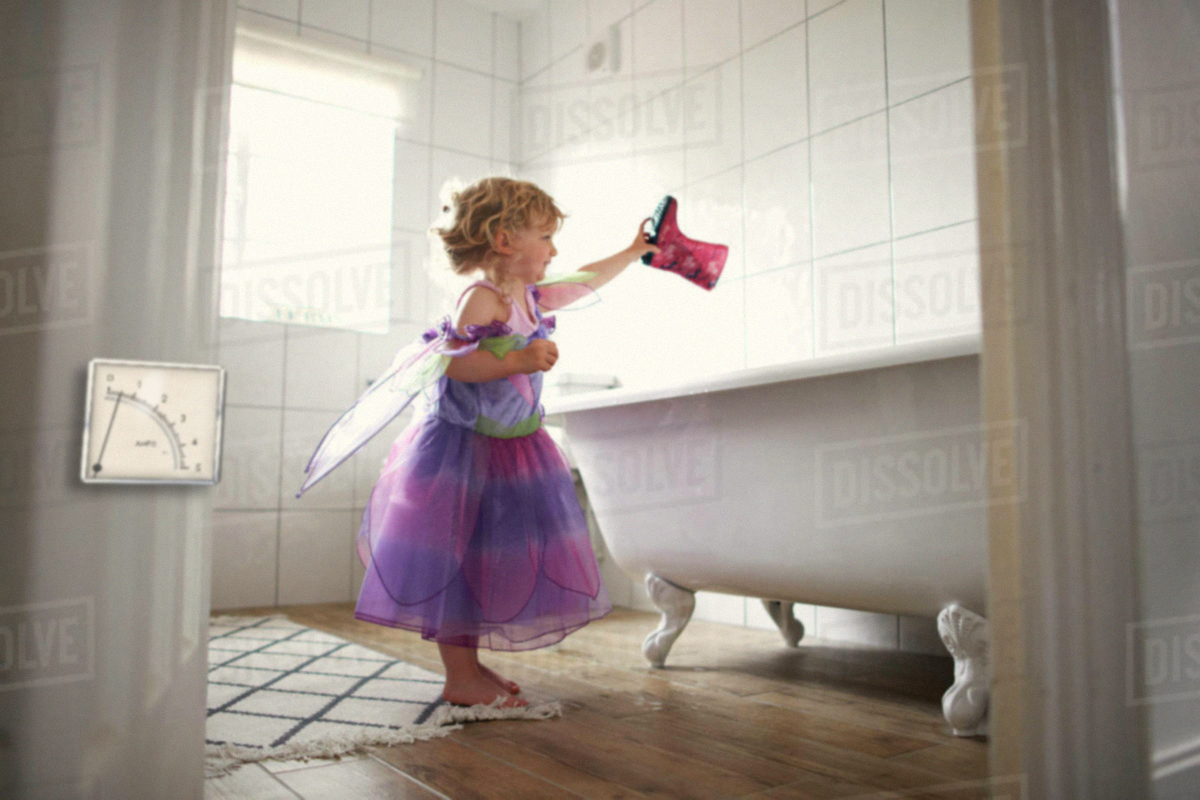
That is **0.5** A
